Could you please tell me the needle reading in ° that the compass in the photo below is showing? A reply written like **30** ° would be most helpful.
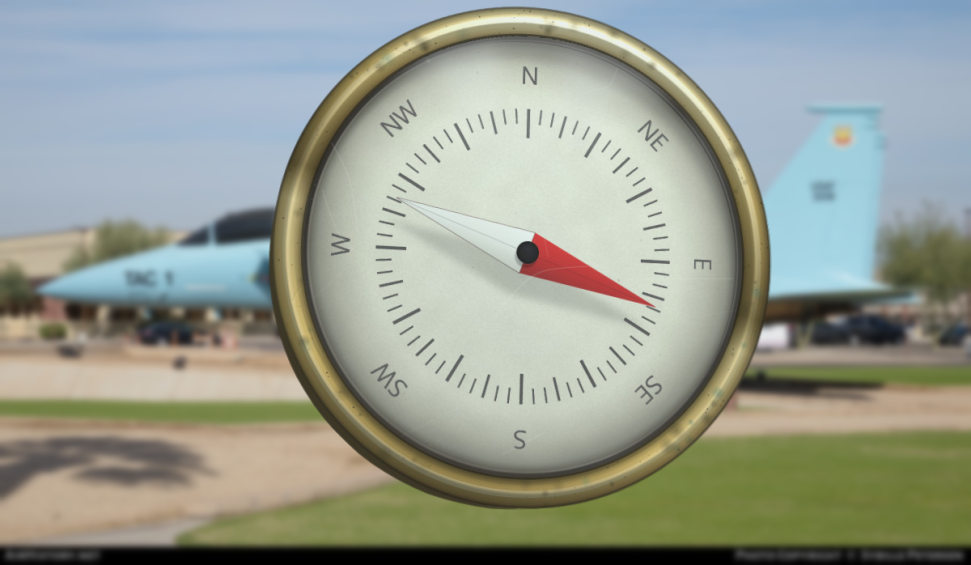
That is **110** °
